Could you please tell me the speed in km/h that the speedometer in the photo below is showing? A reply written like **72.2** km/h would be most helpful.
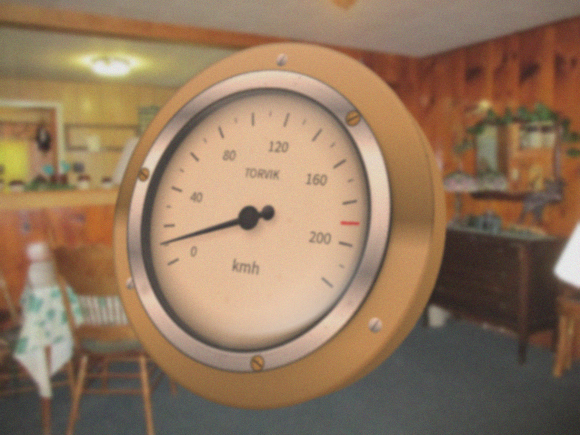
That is **10** km/h
